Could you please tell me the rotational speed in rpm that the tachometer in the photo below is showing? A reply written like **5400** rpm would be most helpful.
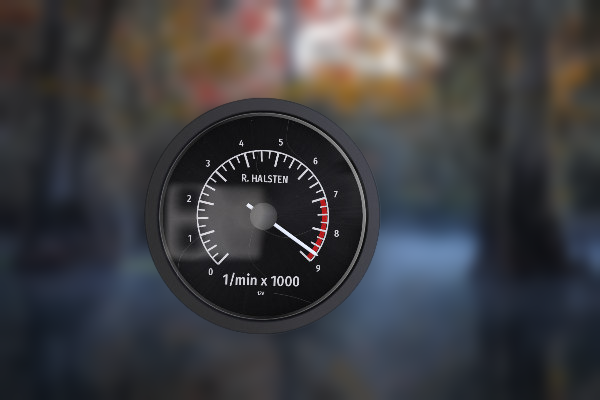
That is **8750** rpm
